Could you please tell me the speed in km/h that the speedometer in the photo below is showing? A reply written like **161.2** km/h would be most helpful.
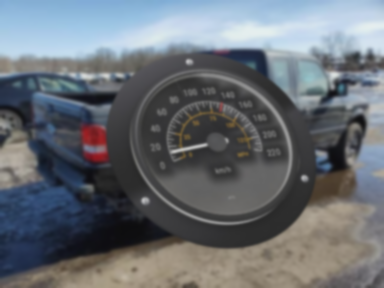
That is **10** km/h
